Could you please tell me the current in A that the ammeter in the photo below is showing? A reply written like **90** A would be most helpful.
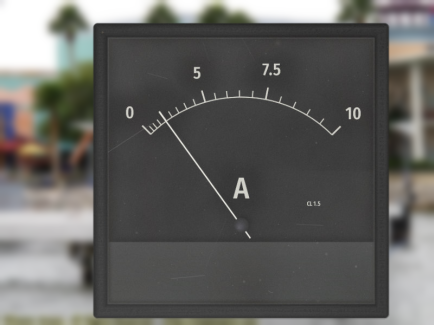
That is **2.5** A
